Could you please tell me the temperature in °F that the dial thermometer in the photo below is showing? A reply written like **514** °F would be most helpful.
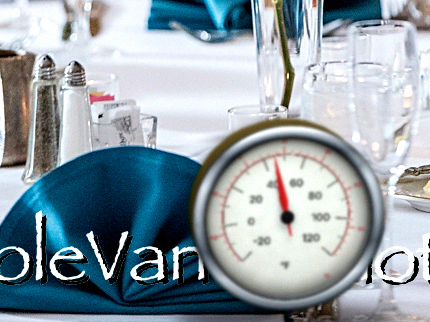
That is **45** °F
